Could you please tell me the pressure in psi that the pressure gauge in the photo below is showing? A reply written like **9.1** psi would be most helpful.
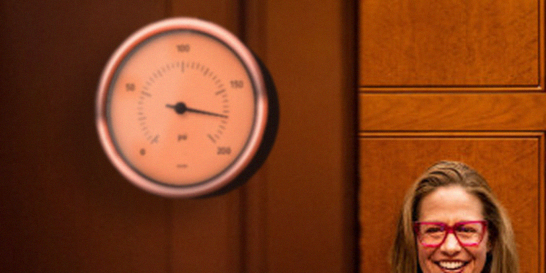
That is **175** psi
